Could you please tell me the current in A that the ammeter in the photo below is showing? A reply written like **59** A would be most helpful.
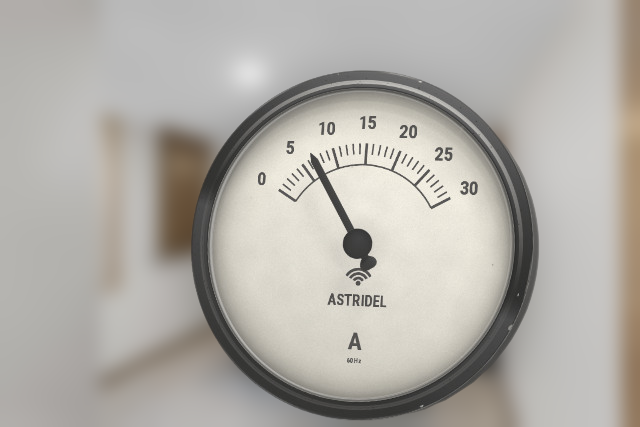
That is **7** A
